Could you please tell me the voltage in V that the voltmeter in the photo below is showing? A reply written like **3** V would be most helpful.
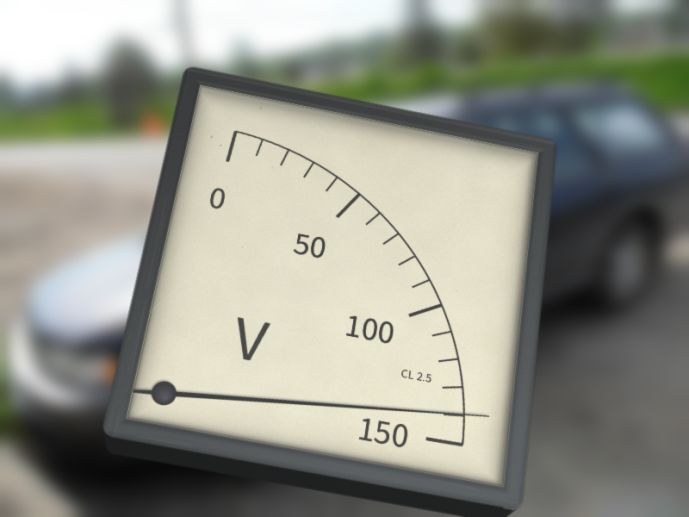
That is **140** V
